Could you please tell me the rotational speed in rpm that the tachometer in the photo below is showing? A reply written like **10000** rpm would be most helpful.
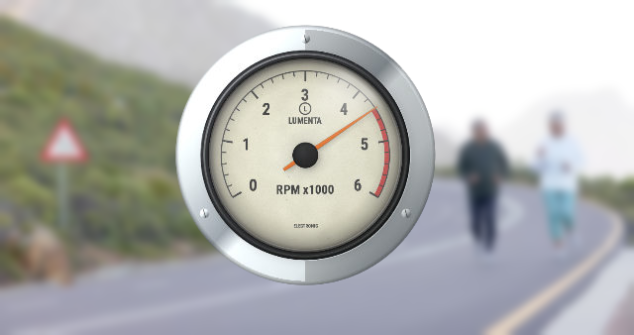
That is **4400** rpm
